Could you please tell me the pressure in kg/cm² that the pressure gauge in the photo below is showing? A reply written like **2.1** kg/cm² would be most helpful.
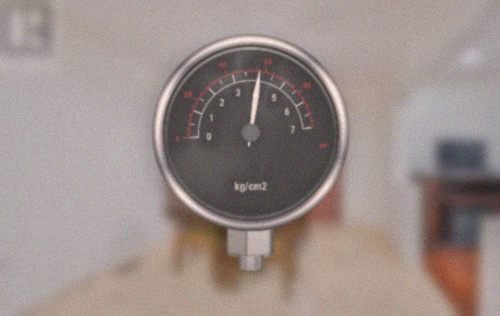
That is **4** kg/cm²
